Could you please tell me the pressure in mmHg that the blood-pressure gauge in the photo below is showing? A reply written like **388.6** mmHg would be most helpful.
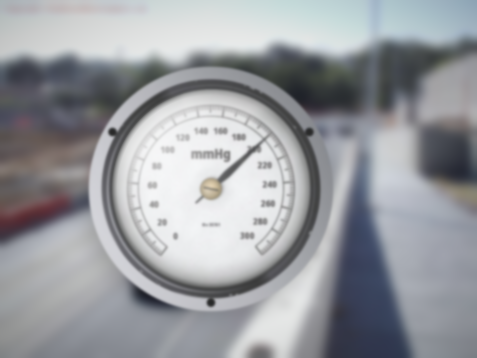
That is **200** mmHg
